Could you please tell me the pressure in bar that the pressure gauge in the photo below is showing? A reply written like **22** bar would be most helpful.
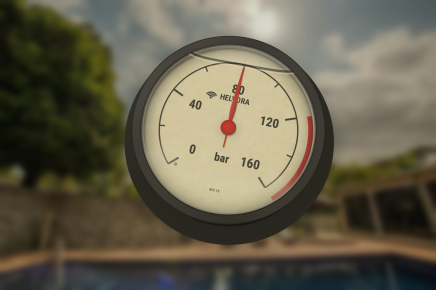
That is **80** bar
